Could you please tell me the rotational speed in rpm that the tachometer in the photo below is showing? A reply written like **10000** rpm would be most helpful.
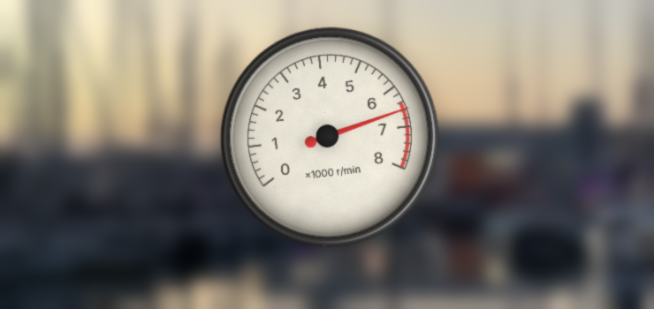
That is **6600** rpm
